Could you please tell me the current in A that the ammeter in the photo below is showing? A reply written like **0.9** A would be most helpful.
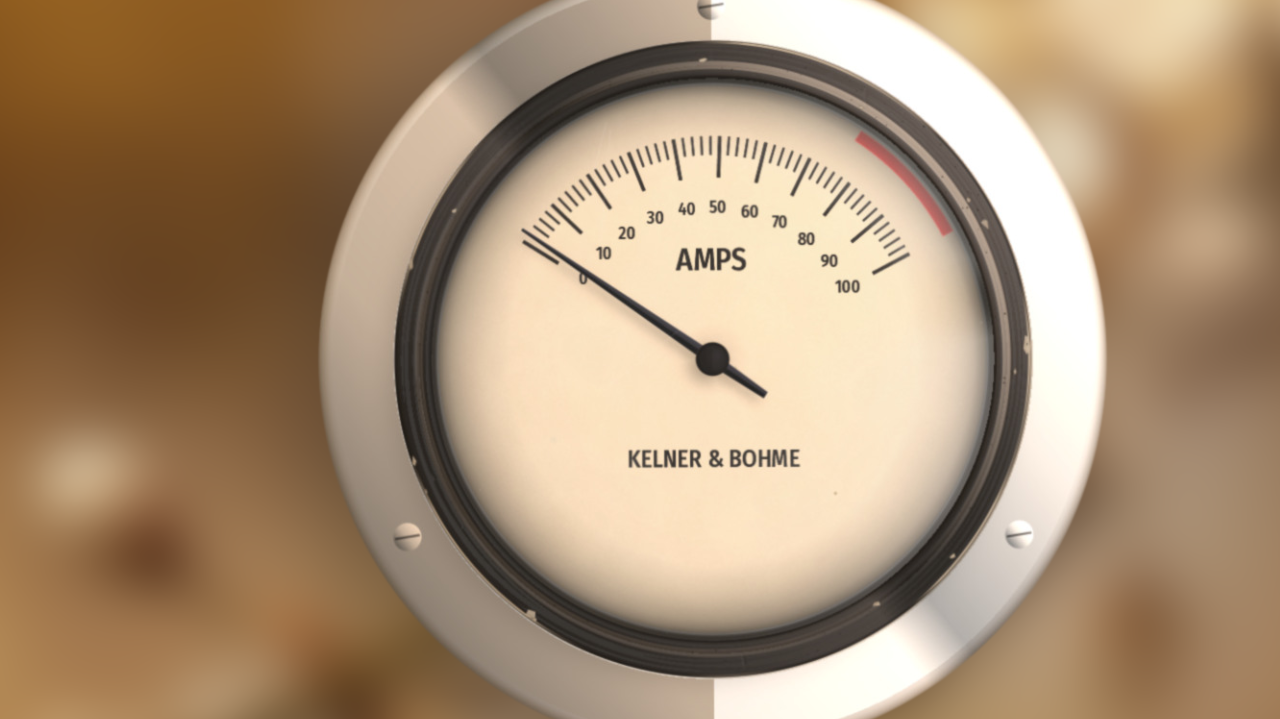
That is **2** A
